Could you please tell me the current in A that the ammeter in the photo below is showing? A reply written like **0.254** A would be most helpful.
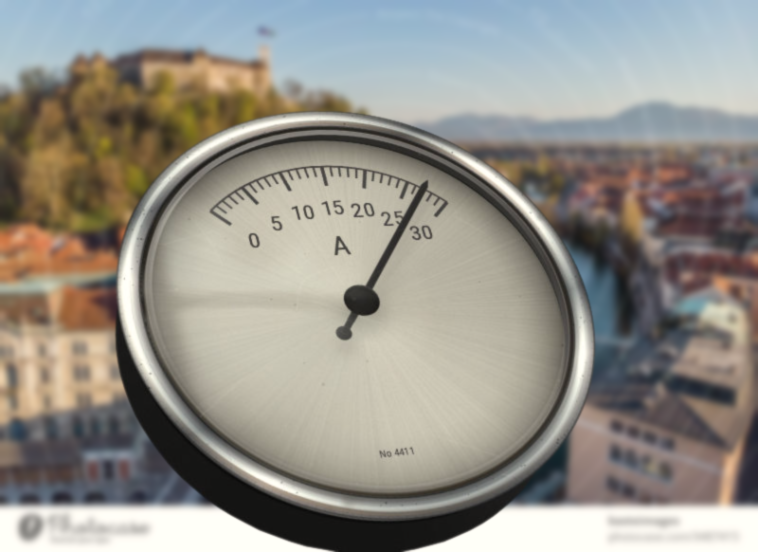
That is **27** A
